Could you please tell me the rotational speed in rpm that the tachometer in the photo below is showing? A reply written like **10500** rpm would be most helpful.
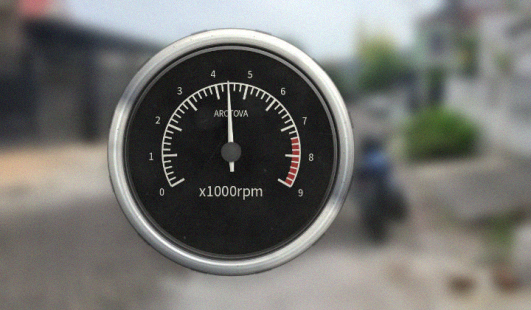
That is **4400** rpm
